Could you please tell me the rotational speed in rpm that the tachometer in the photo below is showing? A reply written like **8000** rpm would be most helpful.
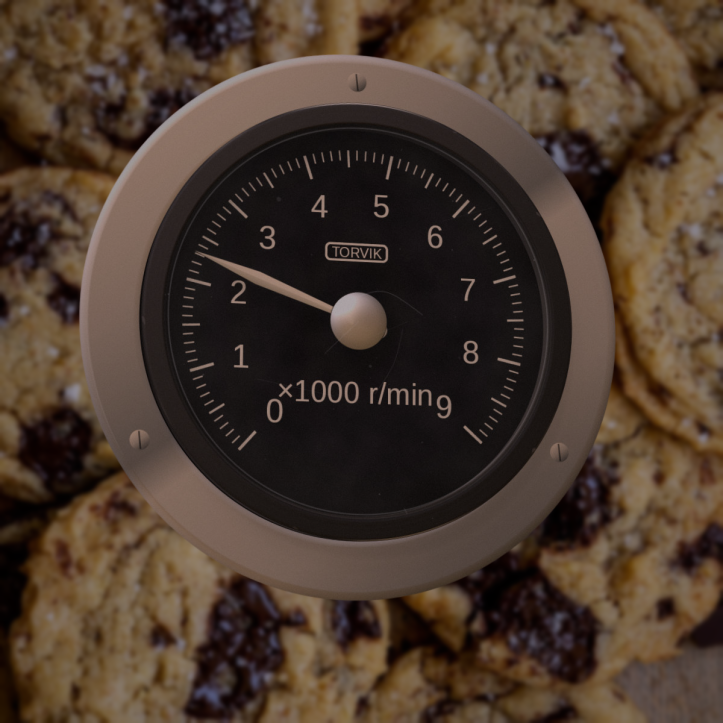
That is **2300** rpm
